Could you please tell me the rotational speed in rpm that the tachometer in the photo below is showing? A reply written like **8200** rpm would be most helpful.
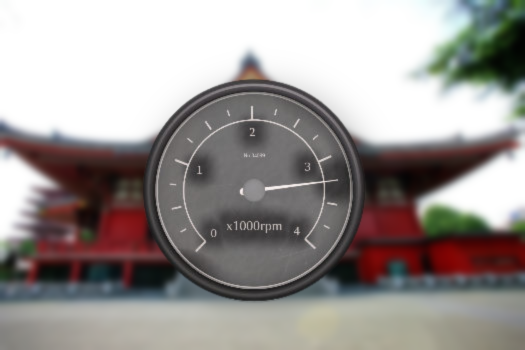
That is **3250** rpm
